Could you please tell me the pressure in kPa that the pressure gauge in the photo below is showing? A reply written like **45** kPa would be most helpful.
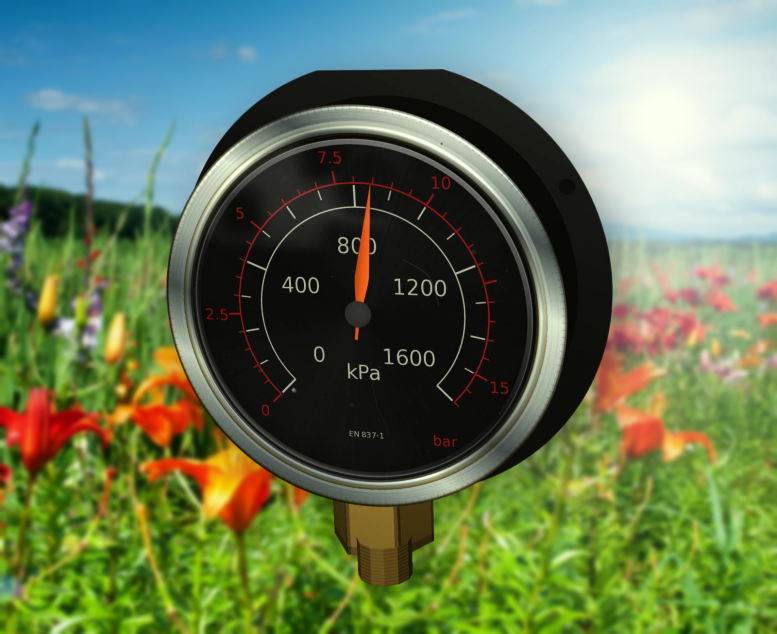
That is **850** kPa
